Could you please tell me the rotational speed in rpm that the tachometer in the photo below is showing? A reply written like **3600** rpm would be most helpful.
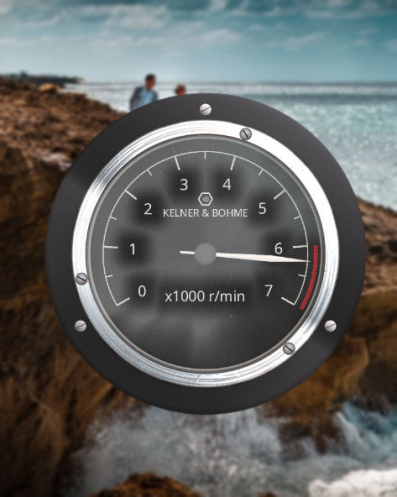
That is **6250** rpm
